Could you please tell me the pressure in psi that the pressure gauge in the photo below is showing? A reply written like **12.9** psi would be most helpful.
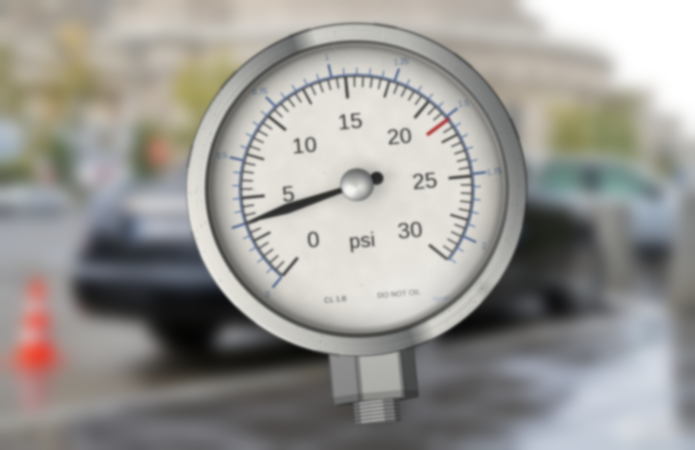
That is **3.5** psi
